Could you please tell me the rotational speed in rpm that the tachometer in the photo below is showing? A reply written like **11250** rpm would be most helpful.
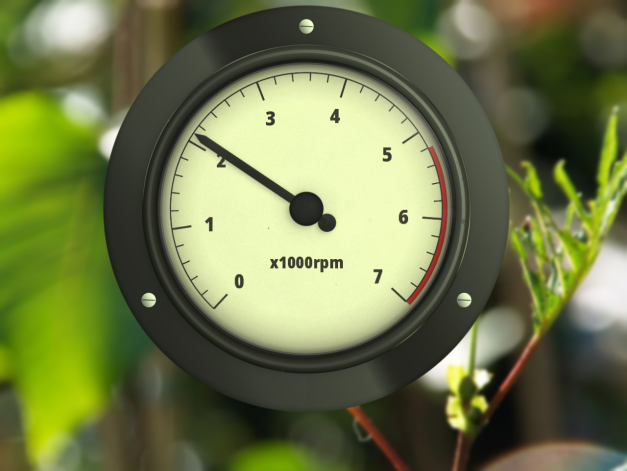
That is **2100** rpm
